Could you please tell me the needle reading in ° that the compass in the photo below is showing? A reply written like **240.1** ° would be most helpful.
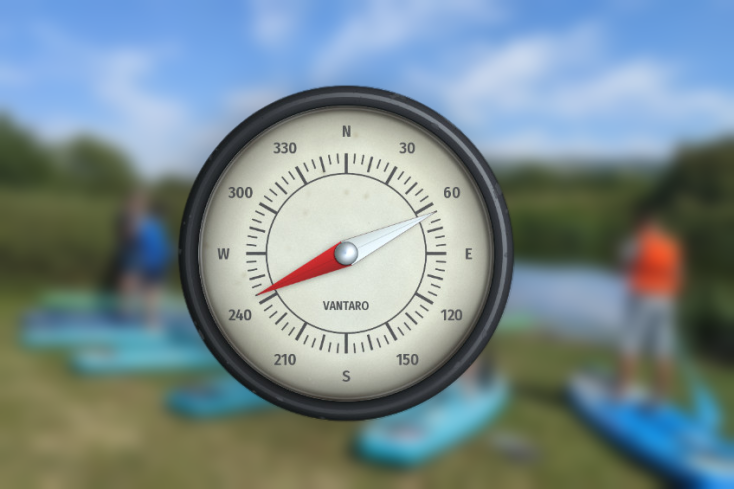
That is **245** °
